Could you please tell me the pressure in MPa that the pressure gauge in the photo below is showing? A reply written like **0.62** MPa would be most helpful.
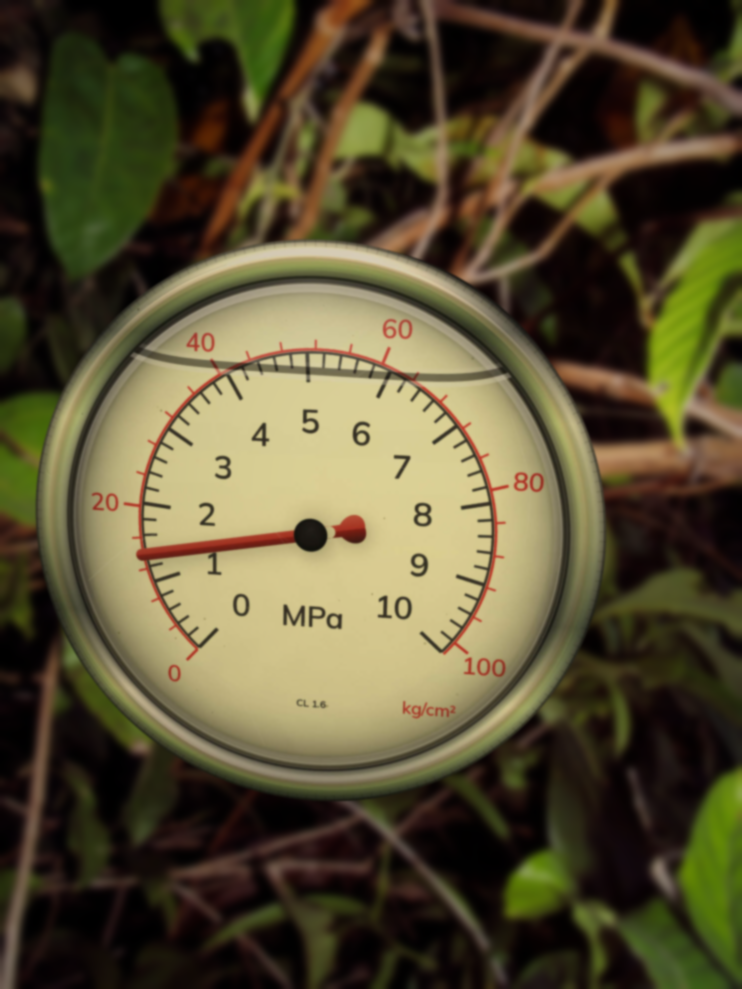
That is **1.4** MPa
